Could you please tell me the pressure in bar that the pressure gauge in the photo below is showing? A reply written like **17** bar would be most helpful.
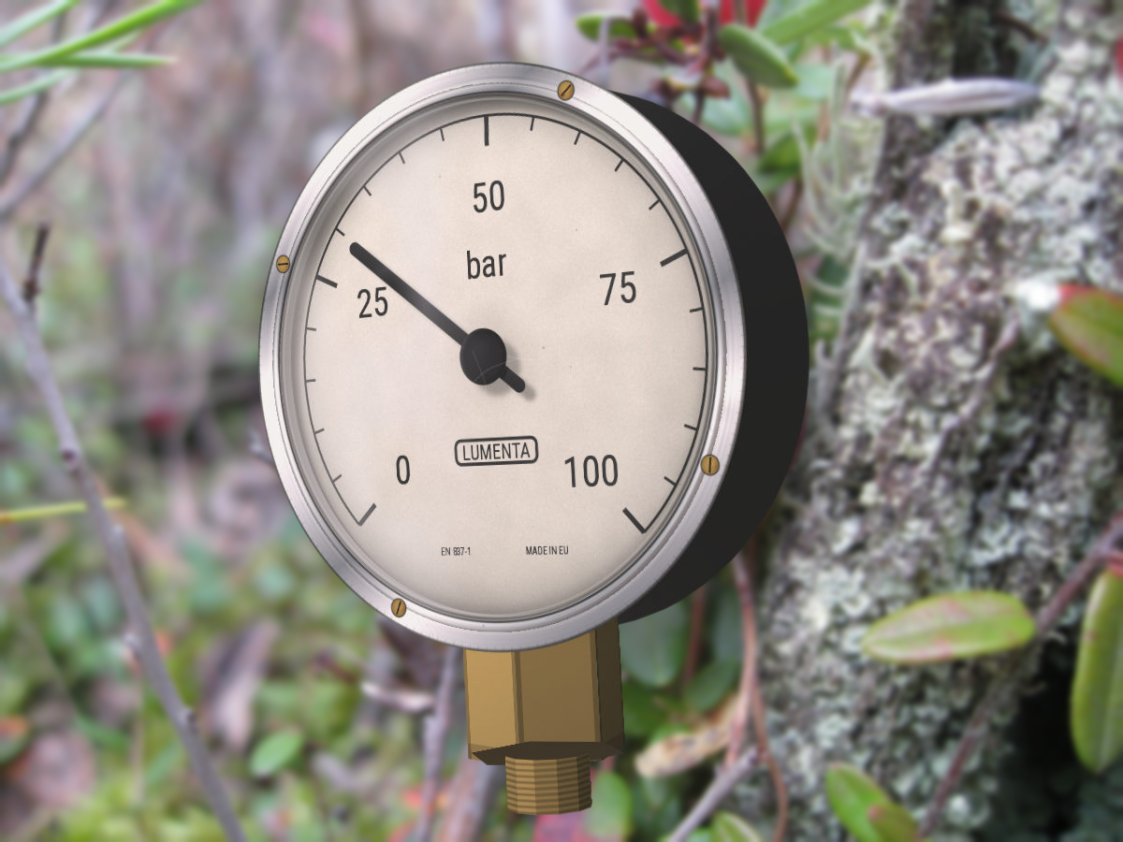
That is **30** bar
